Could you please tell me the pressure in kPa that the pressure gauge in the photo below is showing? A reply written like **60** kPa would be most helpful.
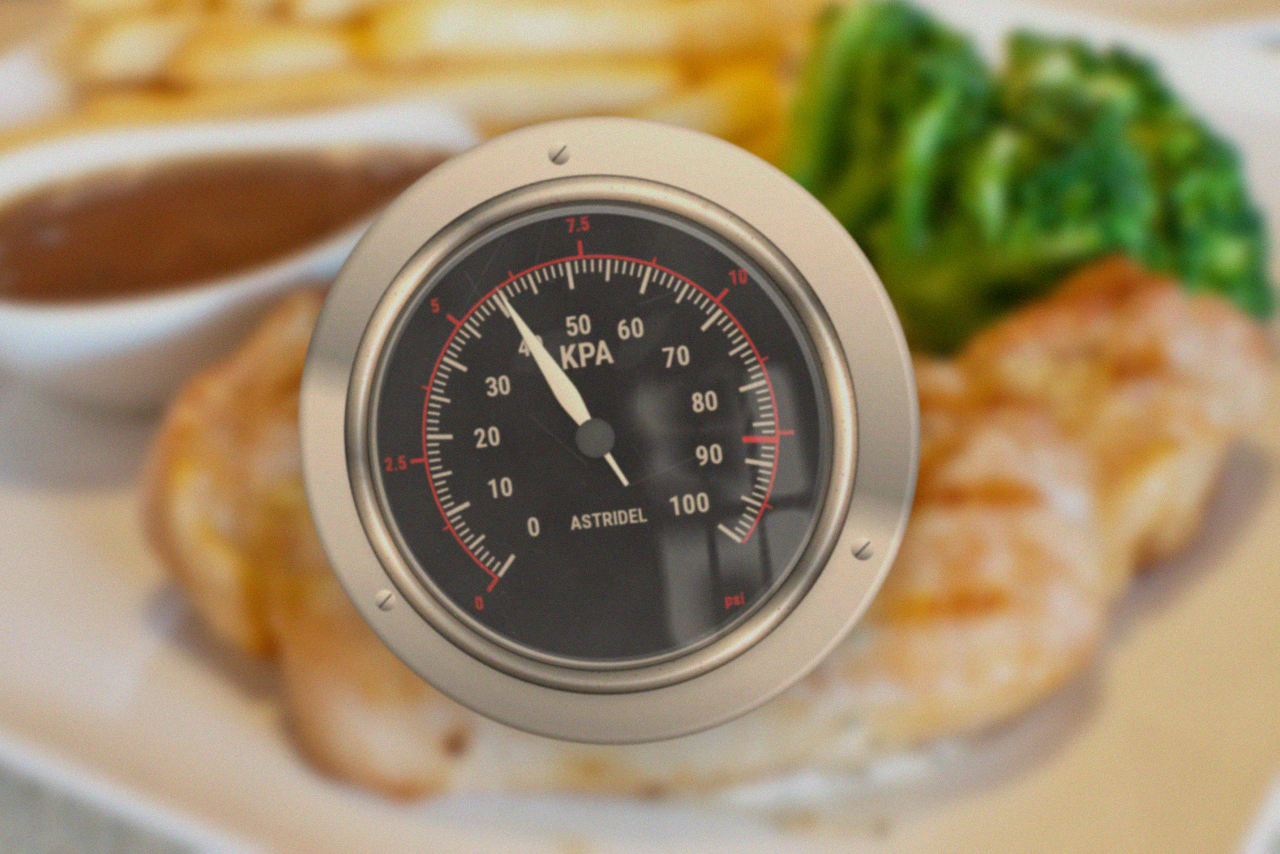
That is **41** kPa
